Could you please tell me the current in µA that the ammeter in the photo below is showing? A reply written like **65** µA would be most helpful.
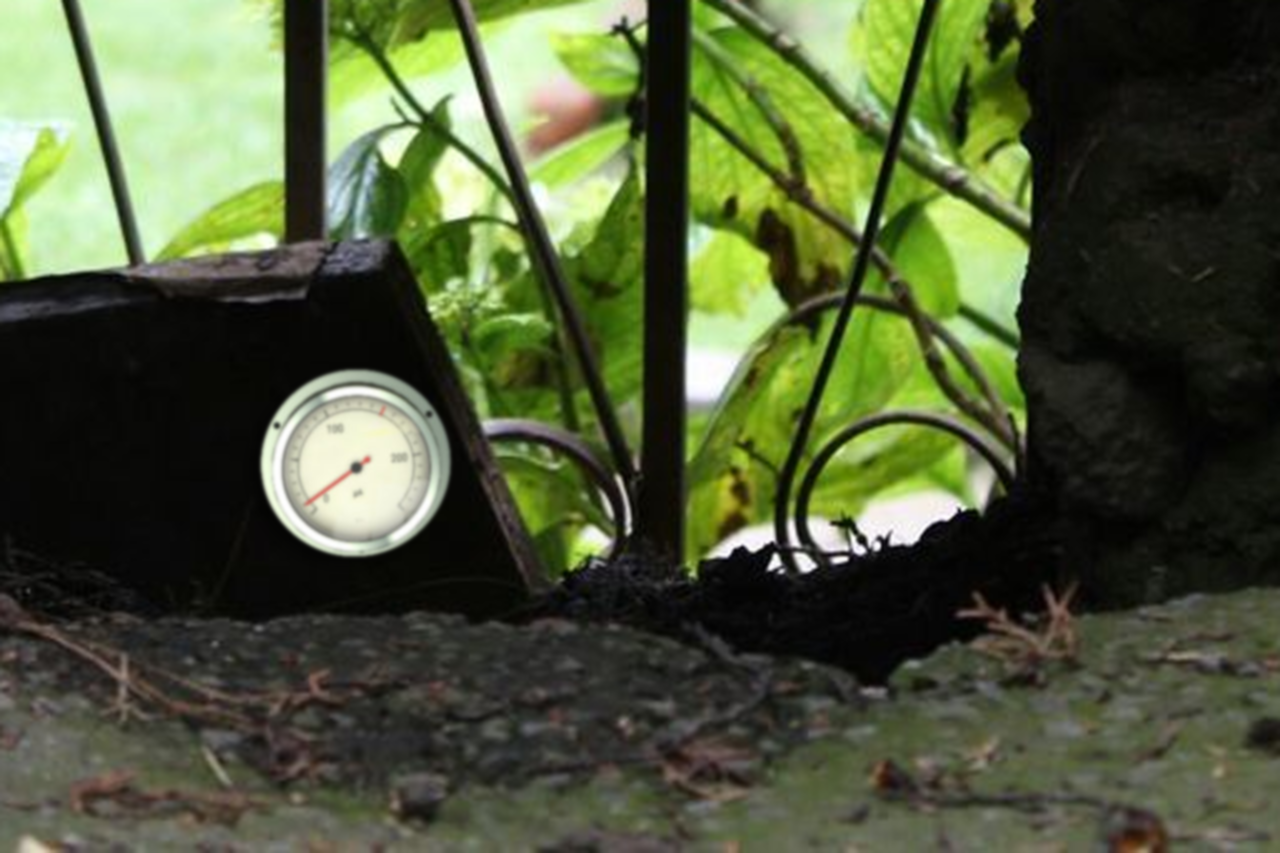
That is **10** µA
